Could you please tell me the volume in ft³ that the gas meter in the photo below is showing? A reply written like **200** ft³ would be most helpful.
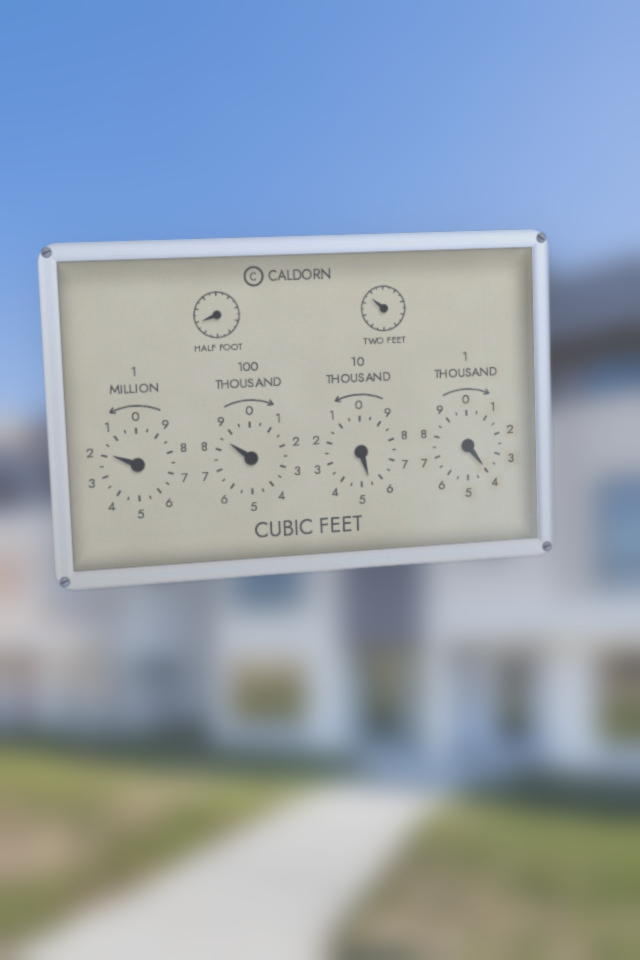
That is **185400** ft³
